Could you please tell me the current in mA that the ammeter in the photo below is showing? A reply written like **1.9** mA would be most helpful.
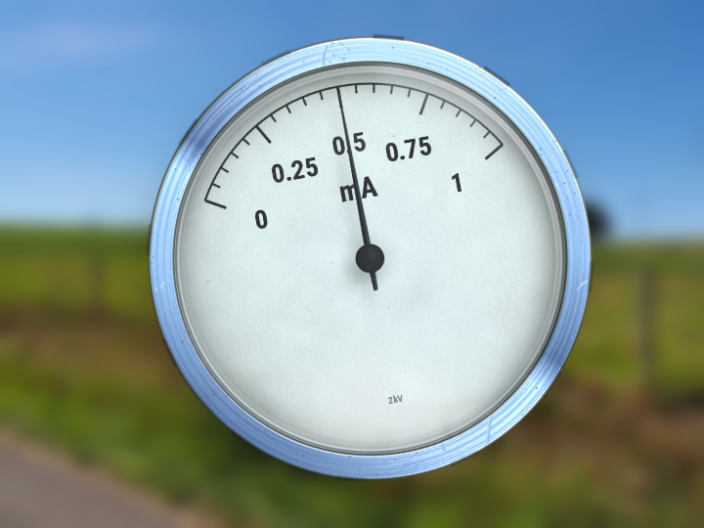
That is **0.5** mA
